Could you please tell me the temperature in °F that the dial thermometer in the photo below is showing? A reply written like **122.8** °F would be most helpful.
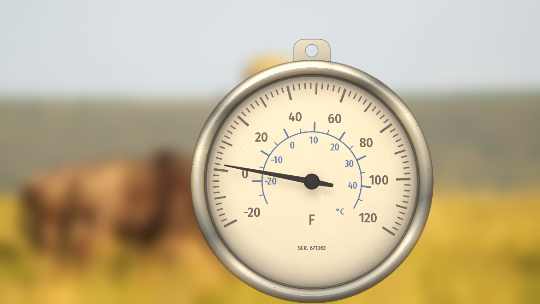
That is **2** °F
